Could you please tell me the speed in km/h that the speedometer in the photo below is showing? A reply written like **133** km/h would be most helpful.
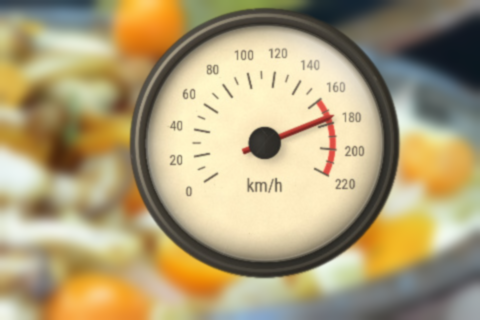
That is **175** km/h
